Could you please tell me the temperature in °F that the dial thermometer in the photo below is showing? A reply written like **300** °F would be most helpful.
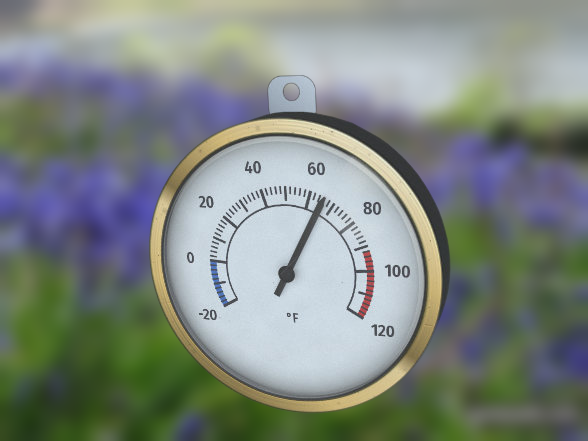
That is **66** °F
